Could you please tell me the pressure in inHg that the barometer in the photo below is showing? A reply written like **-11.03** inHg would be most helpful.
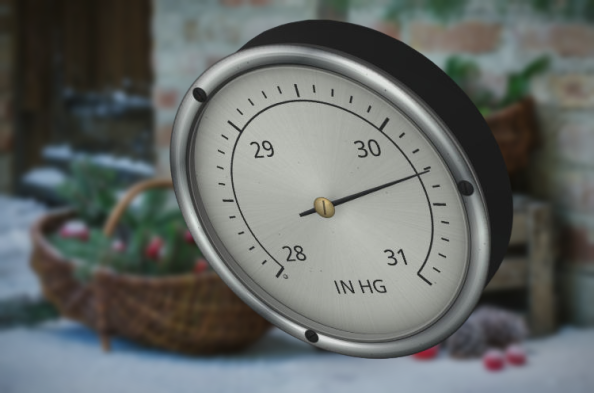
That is **30.3** inHg
